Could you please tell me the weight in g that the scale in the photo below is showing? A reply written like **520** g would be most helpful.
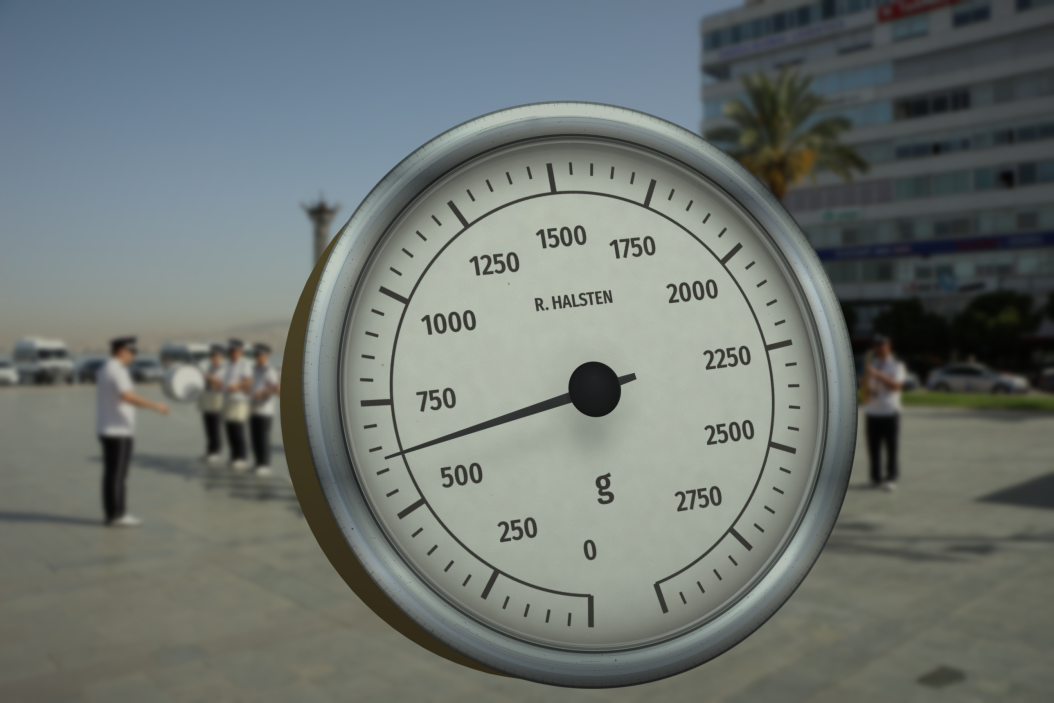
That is **625** g
